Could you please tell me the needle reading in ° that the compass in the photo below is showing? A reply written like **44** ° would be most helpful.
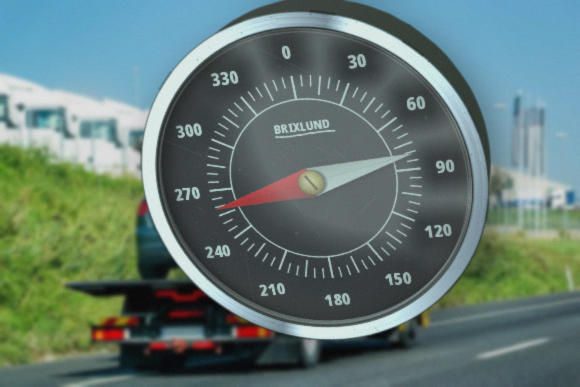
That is **260** °
